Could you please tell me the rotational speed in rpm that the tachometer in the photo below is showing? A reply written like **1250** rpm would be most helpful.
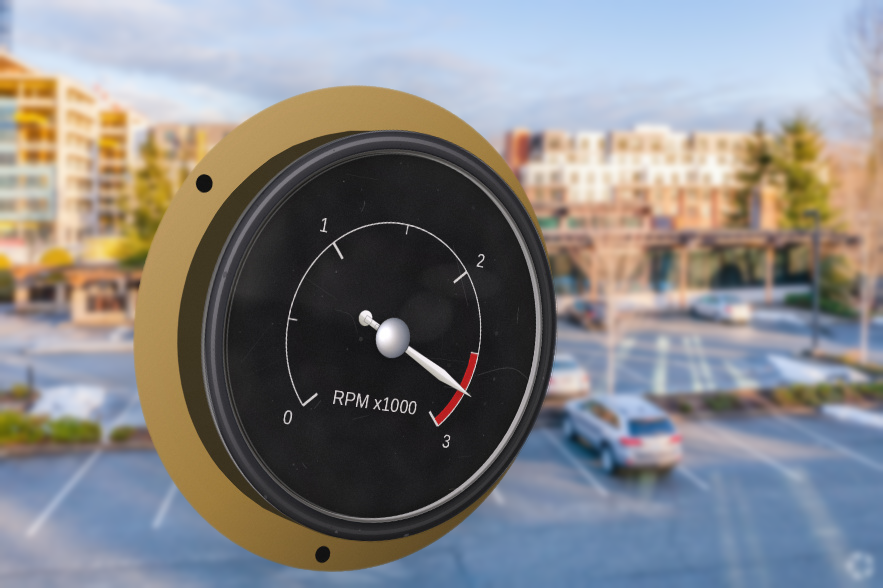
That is **2750** rpm
